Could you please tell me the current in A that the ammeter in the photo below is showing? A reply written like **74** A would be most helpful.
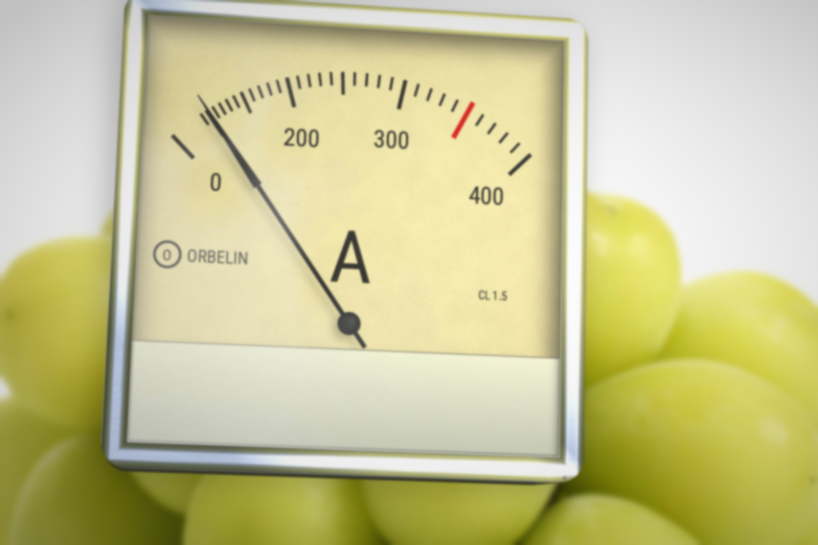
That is **100** A
